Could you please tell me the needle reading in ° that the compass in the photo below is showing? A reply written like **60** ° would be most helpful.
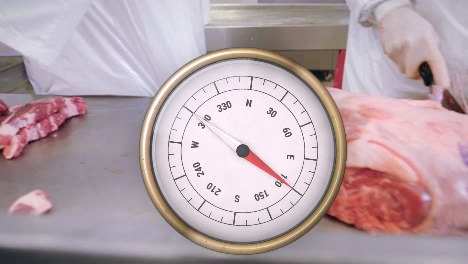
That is **120** °
